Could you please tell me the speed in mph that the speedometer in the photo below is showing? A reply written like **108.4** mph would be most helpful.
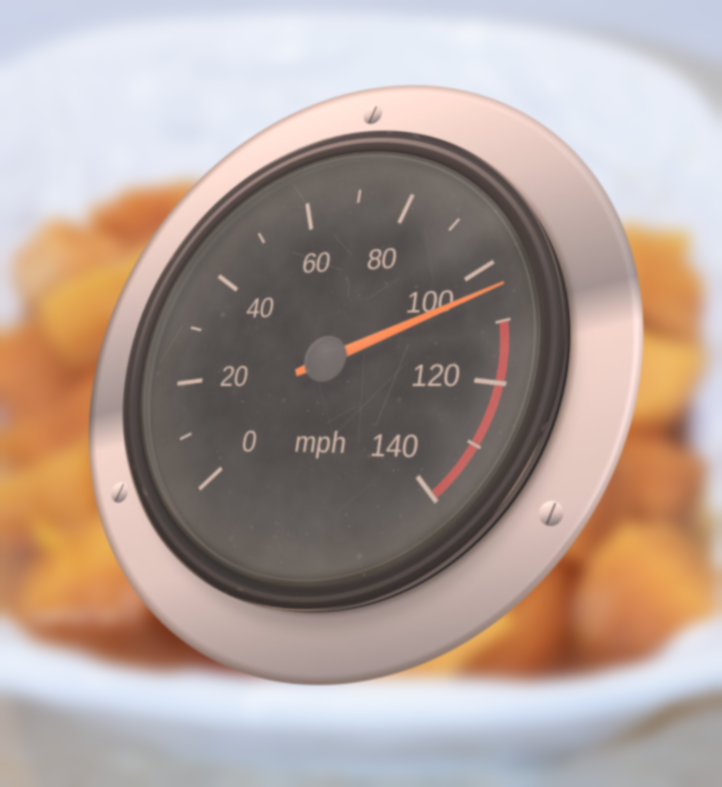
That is **105** mph
